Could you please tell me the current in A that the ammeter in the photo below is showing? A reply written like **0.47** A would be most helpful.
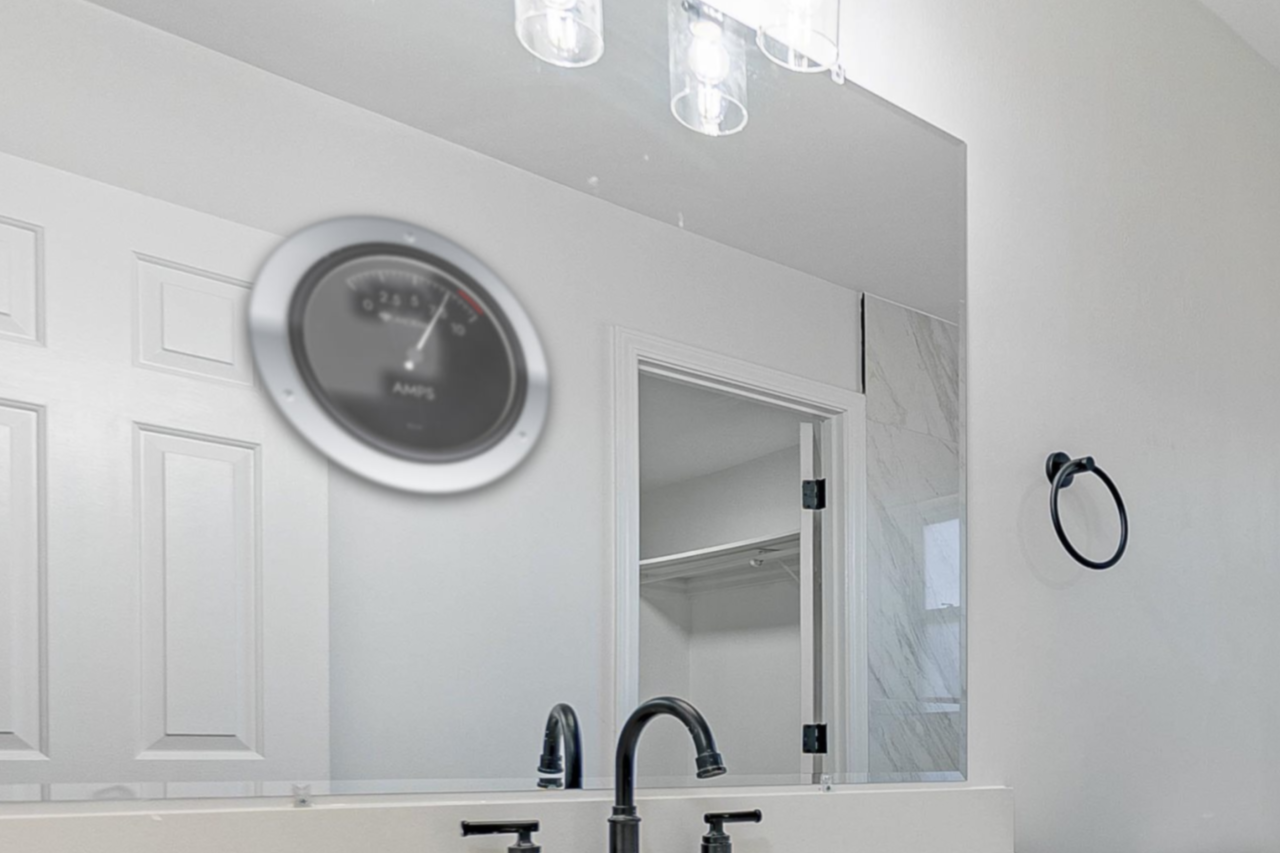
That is **7.5** A
